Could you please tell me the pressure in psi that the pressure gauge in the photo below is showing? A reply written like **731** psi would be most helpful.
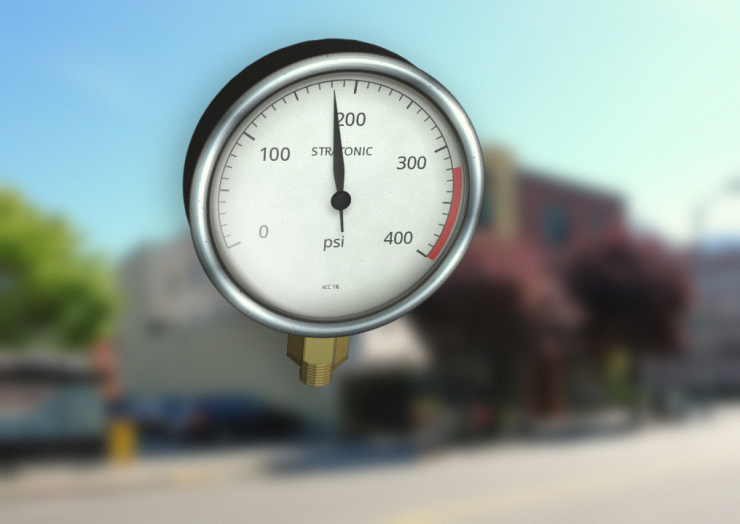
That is **180** psi
